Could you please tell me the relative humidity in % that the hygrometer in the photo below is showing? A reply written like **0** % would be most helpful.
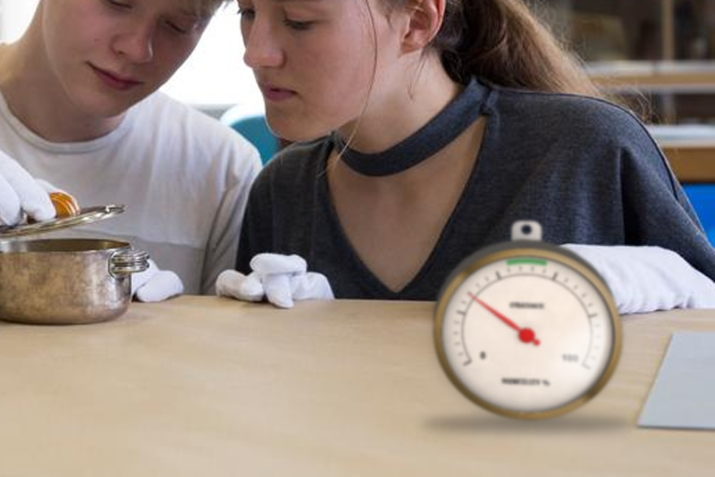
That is **28** %
